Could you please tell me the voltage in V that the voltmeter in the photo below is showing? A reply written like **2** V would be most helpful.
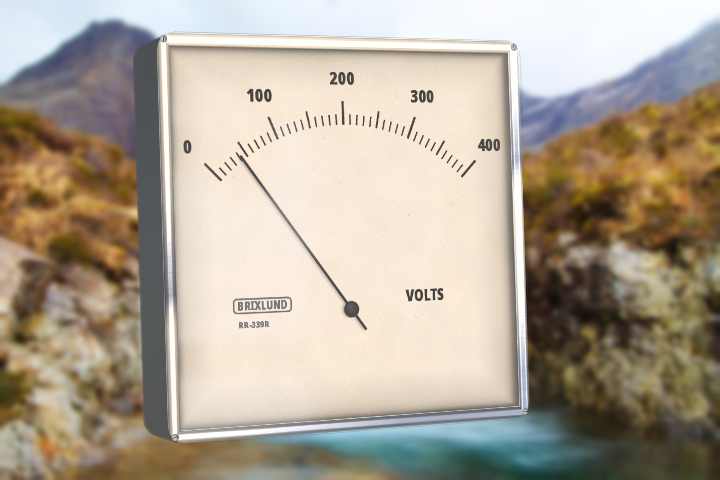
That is **40** V
